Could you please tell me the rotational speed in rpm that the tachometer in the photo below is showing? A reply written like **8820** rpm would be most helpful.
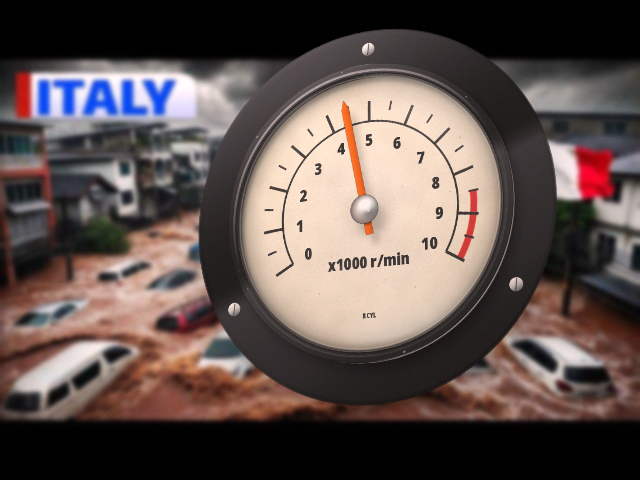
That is **4500** rpm
